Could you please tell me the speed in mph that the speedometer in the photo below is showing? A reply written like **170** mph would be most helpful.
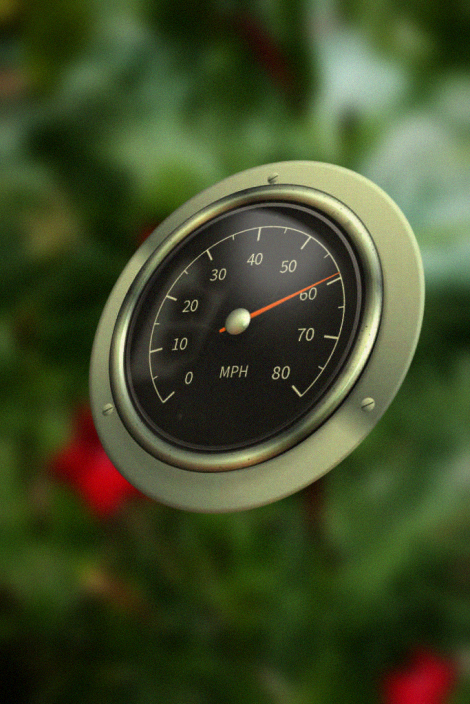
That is **60** mph
